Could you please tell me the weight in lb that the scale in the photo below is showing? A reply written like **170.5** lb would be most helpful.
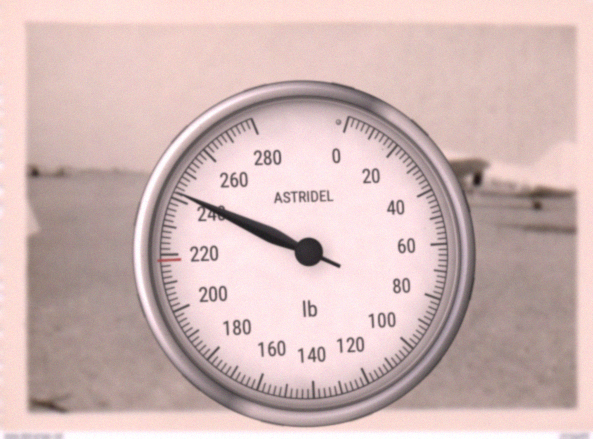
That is **242** lb
